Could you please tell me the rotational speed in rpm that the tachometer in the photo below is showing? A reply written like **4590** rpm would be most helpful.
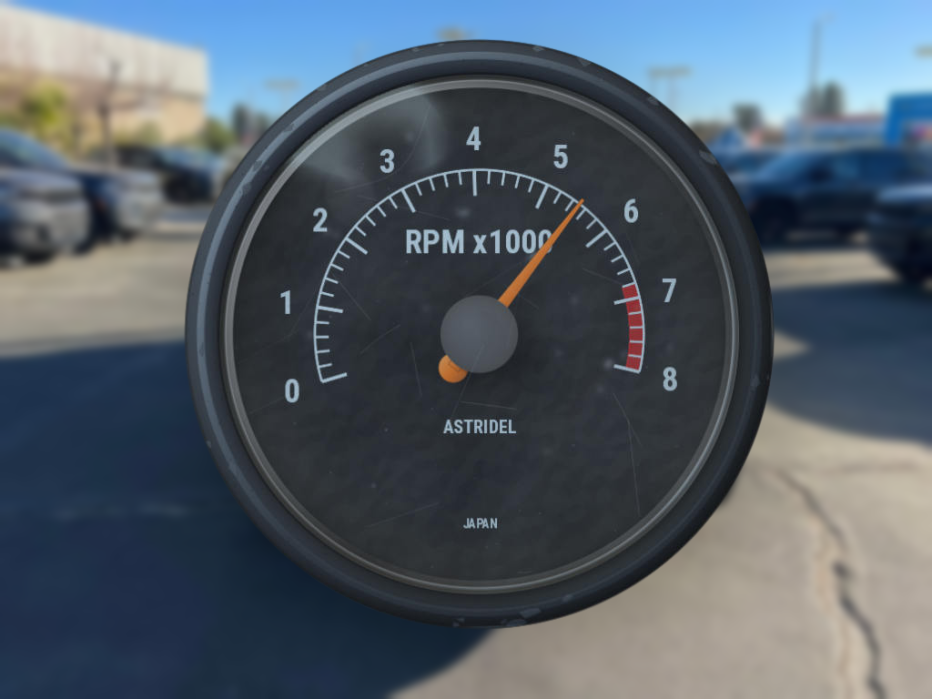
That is **5500** rpm
